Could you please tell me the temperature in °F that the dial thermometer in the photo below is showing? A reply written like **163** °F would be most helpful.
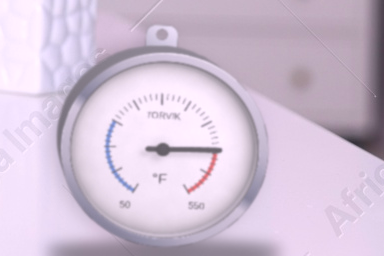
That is **450** °F
